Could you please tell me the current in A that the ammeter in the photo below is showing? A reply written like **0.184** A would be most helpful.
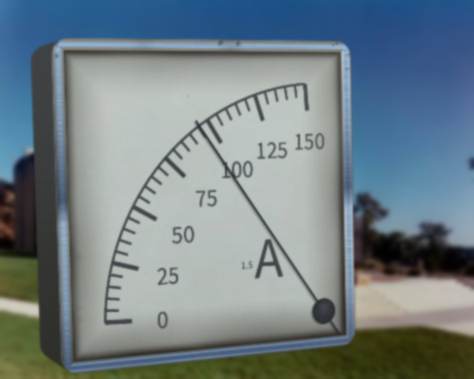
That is **95** A
